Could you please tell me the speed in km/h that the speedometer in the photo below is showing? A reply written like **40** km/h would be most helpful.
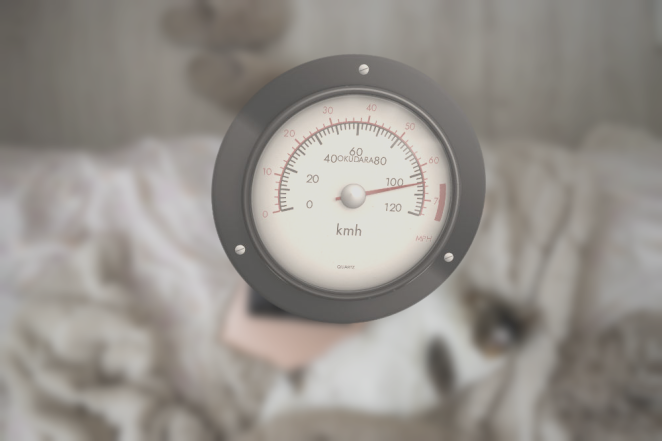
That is **104** km/h
